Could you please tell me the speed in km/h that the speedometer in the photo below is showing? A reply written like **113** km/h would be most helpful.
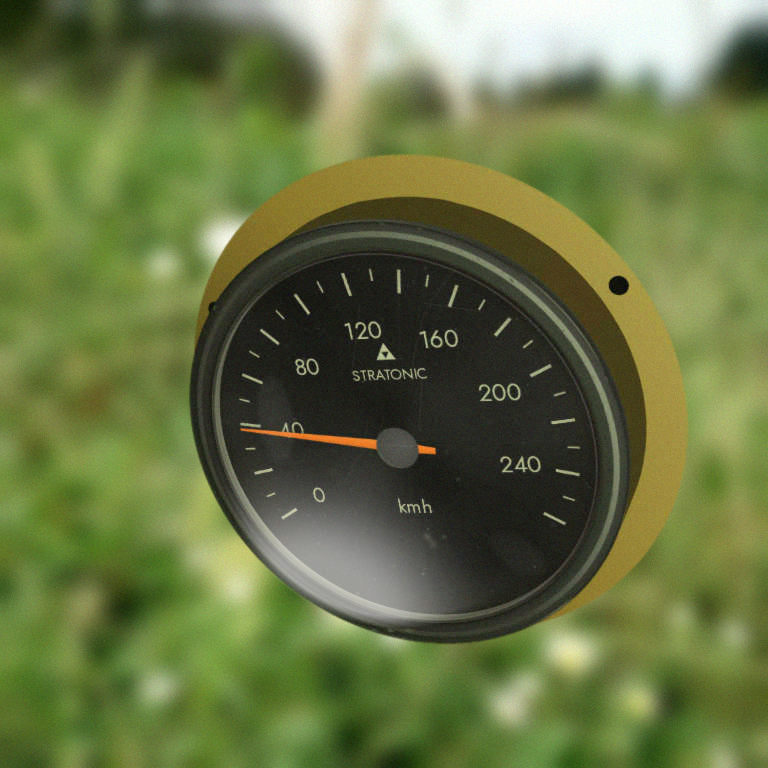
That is **40** km/h
